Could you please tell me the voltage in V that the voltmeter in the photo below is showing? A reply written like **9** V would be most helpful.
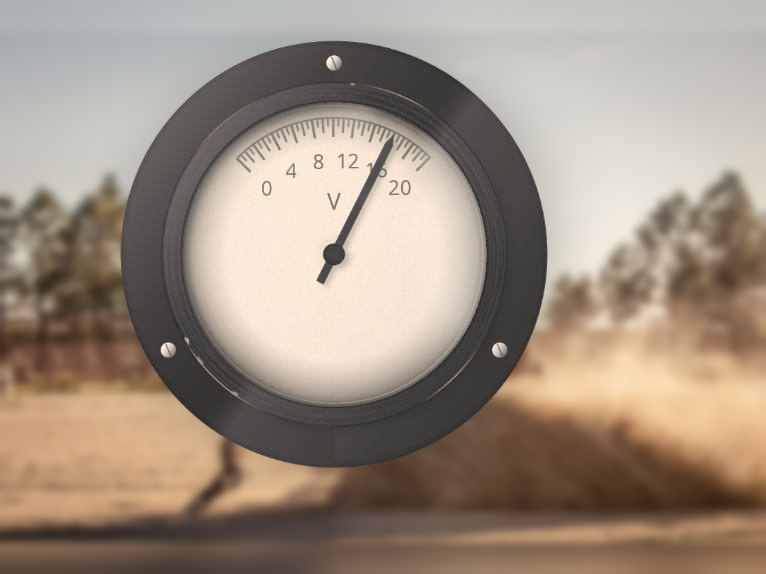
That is **16** V
